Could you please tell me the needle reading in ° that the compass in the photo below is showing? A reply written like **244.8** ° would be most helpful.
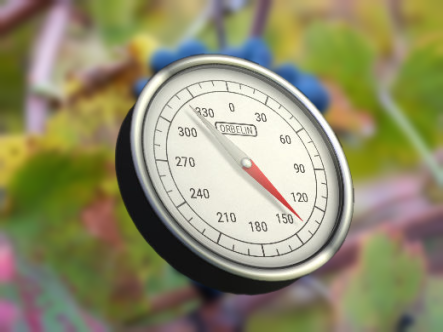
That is **140** °
